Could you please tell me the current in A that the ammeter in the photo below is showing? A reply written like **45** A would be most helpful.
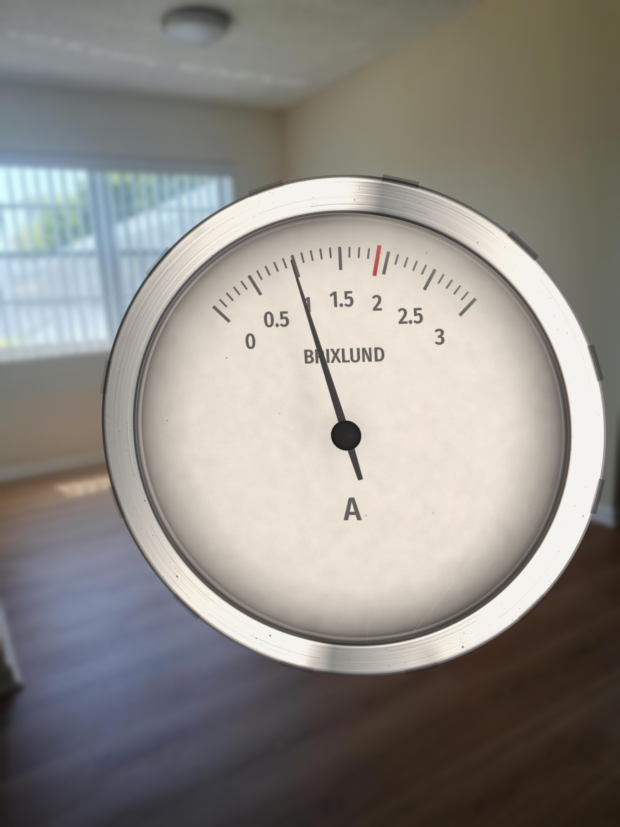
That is **1** A
